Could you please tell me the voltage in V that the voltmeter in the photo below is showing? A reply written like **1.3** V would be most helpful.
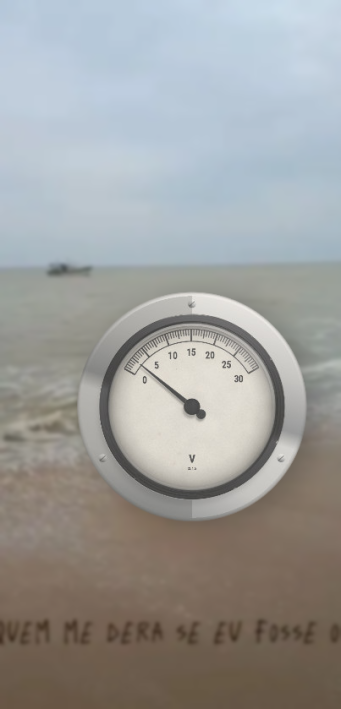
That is **2.5** V
